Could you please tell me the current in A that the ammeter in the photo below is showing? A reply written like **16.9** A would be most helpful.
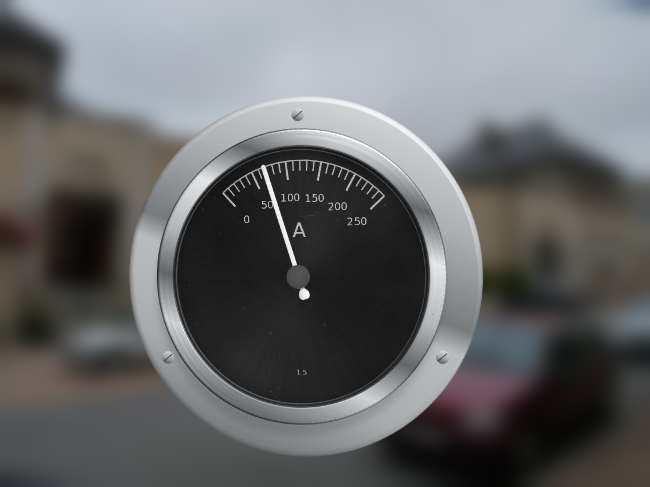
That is **70** A
